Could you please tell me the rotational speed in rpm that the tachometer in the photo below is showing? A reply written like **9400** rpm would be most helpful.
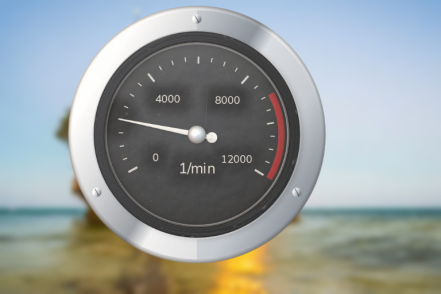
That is **2000** rpm
